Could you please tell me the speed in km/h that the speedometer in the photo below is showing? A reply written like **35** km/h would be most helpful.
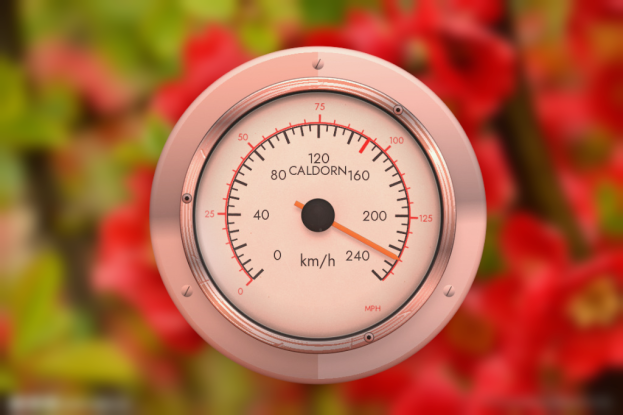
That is **225** km/h
